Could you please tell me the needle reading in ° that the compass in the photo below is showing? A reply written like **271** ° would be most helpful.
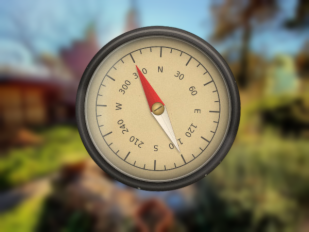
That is **330** °
